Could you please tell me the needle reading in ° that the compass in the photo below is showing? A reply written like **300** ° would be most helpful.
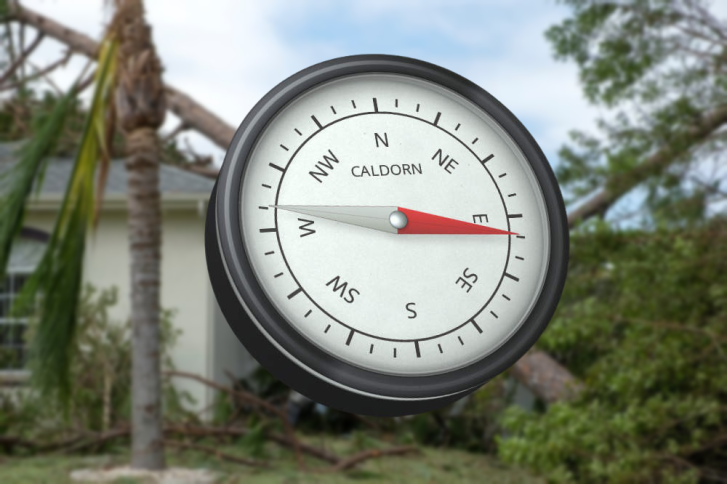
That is **100** °
